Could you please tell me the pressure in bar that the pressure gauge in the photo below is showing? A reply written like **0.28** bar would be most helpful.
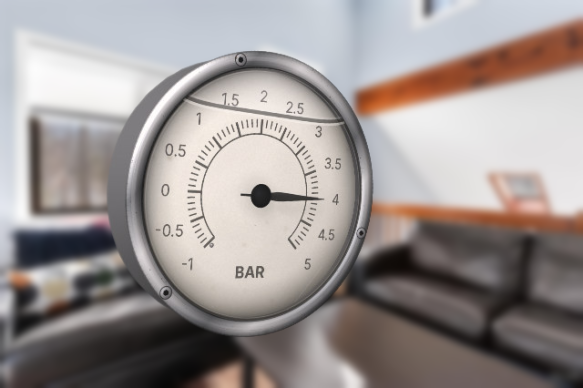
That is **4** bar
